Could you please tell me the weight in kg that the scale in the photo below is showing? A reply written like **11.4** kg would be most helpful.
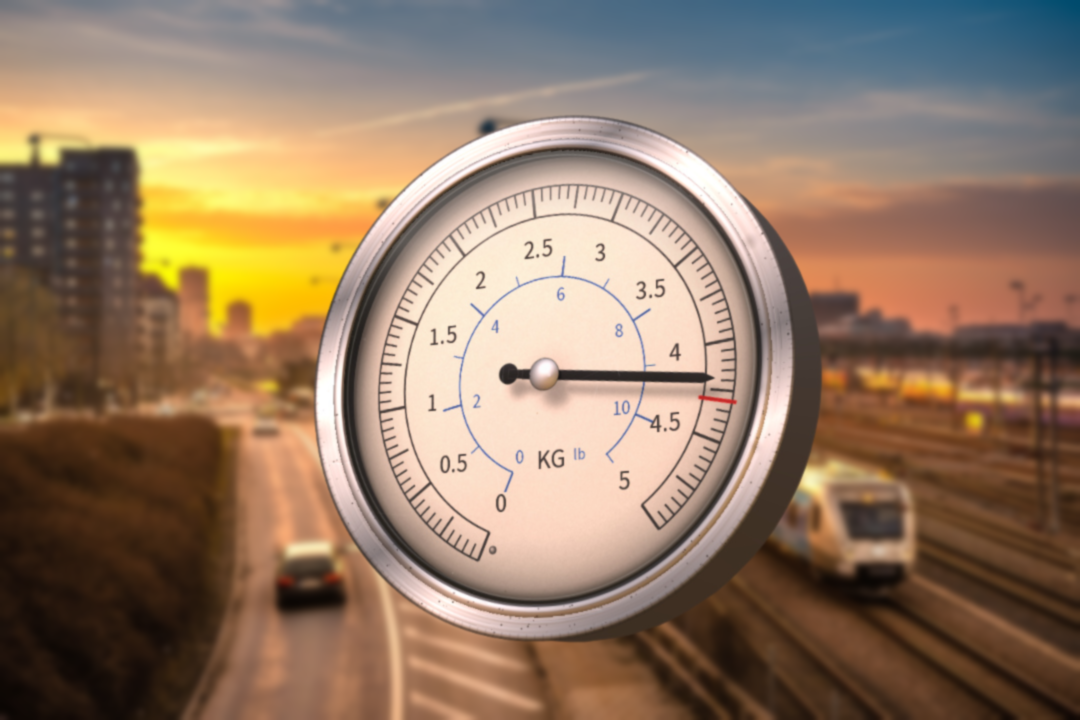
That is **4.2** kg
